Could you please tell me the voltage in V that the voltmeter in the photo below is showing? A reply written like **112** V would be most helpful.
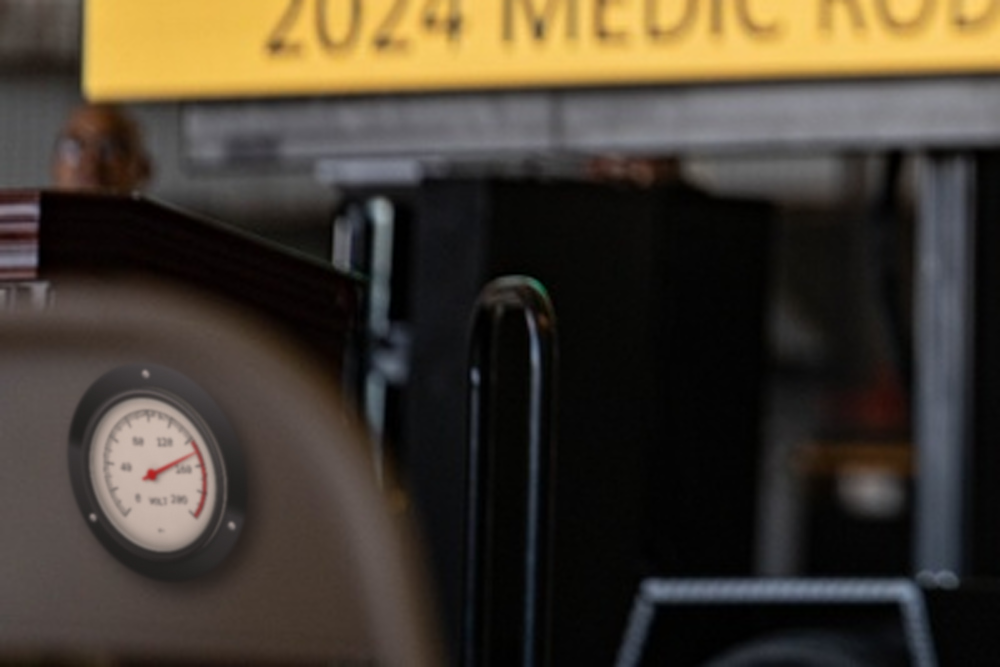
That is **150** V
